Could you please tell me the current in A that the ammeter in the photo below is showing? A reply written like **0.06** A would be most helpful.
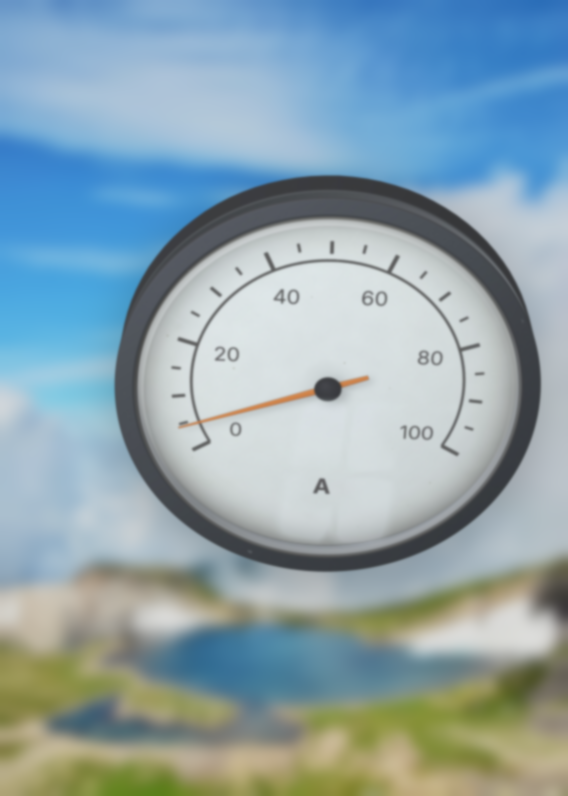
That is **5** A
